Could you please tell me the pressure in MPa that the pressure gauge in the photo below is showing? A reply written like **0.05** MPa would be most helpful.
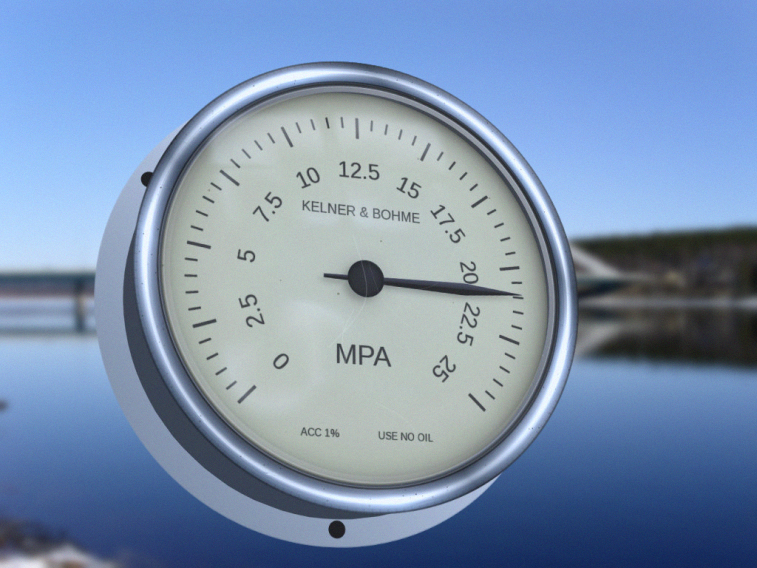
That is **21** MPa
